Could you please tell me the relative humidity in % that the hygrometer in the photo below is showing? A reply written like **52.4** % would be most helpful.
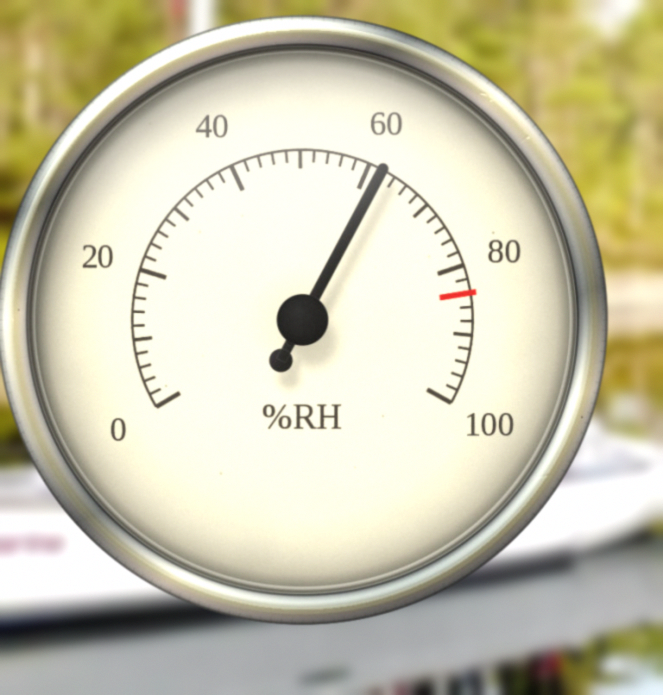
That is **62** %
